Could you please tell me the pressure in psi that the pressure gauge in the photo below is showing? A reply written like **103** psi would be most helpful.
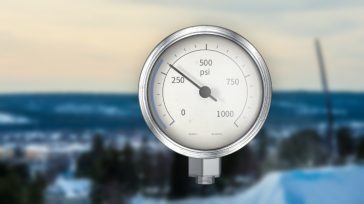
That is **300** psi
